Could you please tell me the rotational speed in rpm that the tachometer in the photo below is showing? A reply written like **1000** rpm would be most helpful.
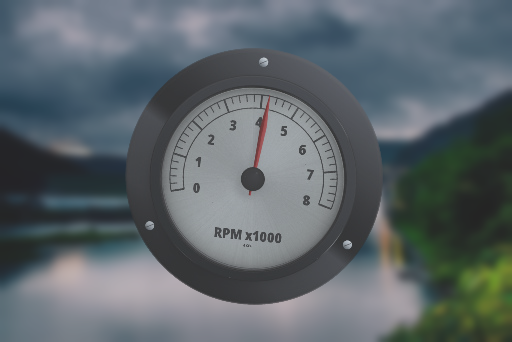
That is **4200** rpm
